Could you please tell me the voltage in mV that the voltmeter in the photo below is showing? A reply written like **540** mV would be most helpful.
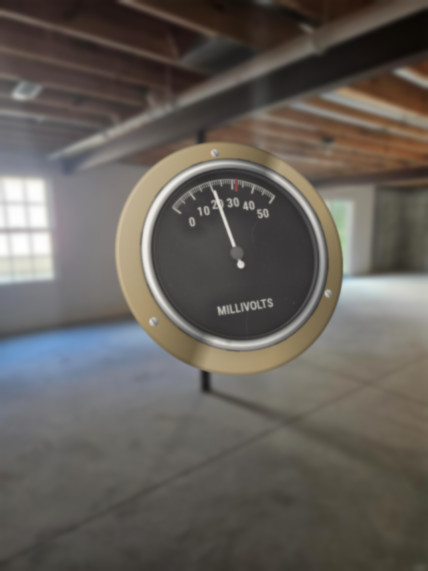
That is **20** mV
